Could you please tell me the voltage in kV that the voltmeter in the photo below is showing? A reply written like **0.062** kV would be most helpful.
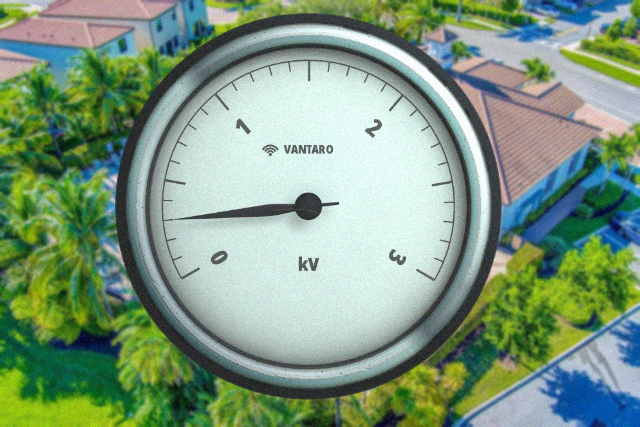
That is **0.3** kV
